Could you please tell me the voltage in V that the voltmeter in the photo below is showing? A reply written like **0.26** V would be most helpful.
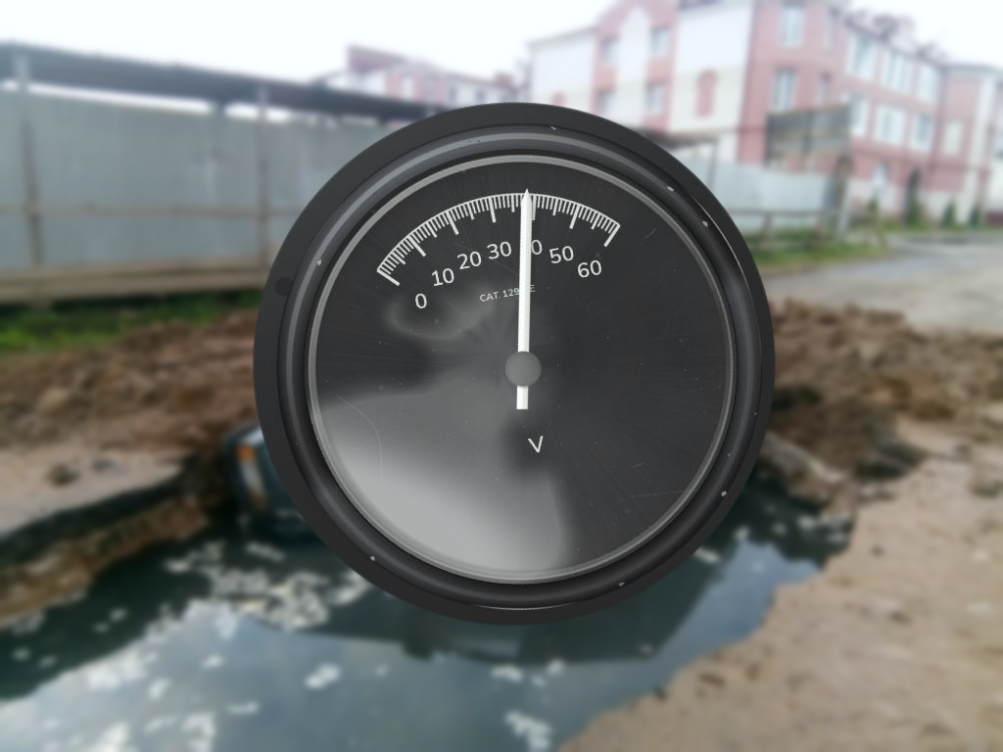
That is **38** V
